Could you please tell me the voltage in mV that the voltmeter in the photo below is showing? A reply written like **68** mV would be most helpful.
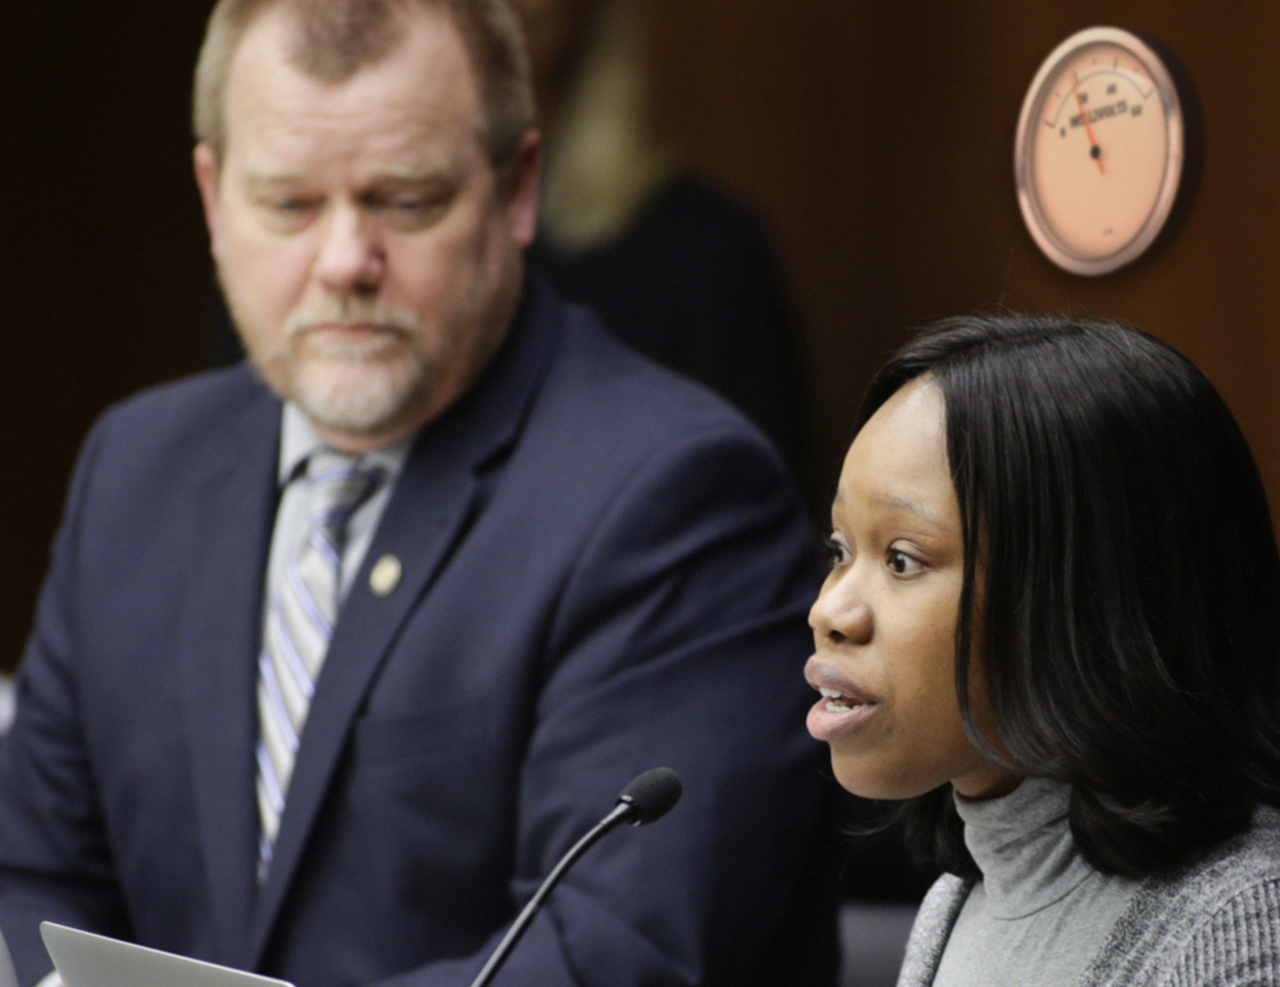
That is **20** mV
